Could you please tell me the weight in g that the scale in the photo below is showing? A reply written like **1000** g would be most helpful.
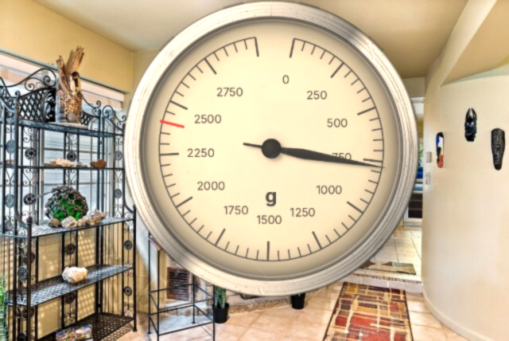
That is **775** g
